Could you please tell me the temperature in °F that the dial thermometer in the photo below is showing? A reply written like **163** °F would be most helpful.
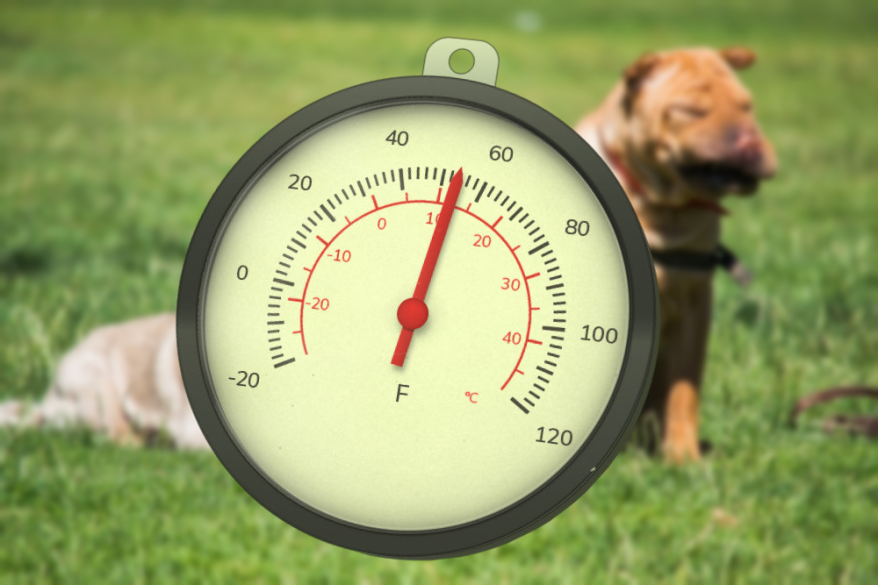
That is **54** °F
